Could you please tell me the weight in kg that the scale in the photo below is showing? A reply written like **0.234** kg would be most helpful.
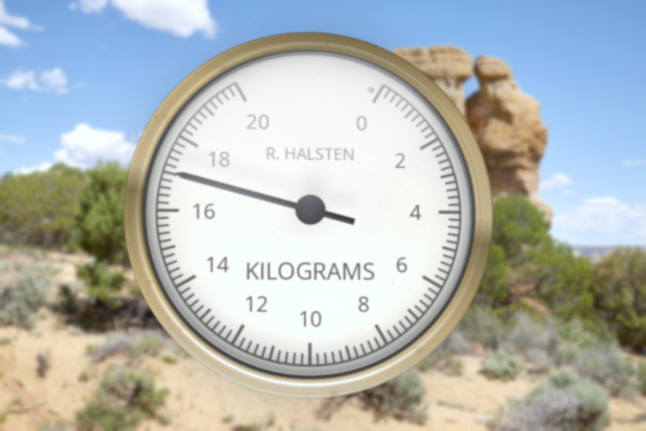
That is **17** kg
